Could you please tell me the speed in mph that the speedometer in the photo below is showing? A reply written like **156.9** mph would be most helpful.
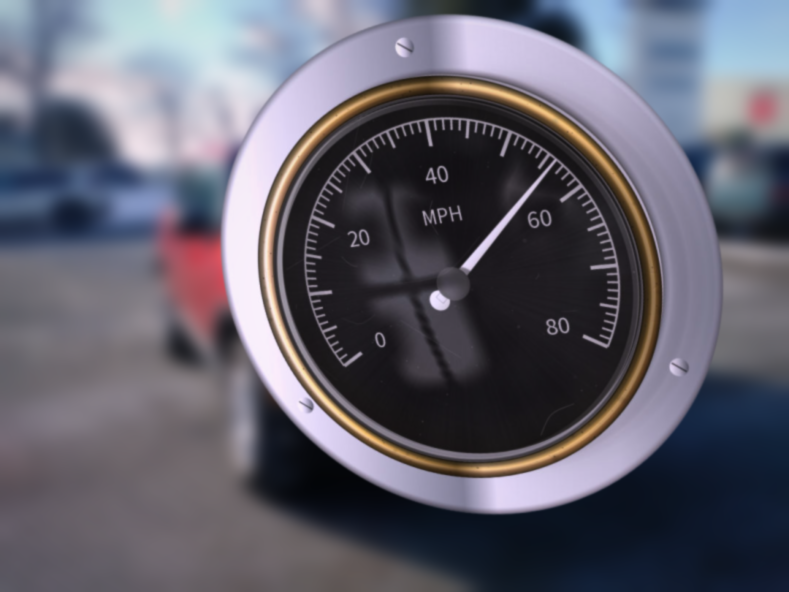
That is **56** mph
